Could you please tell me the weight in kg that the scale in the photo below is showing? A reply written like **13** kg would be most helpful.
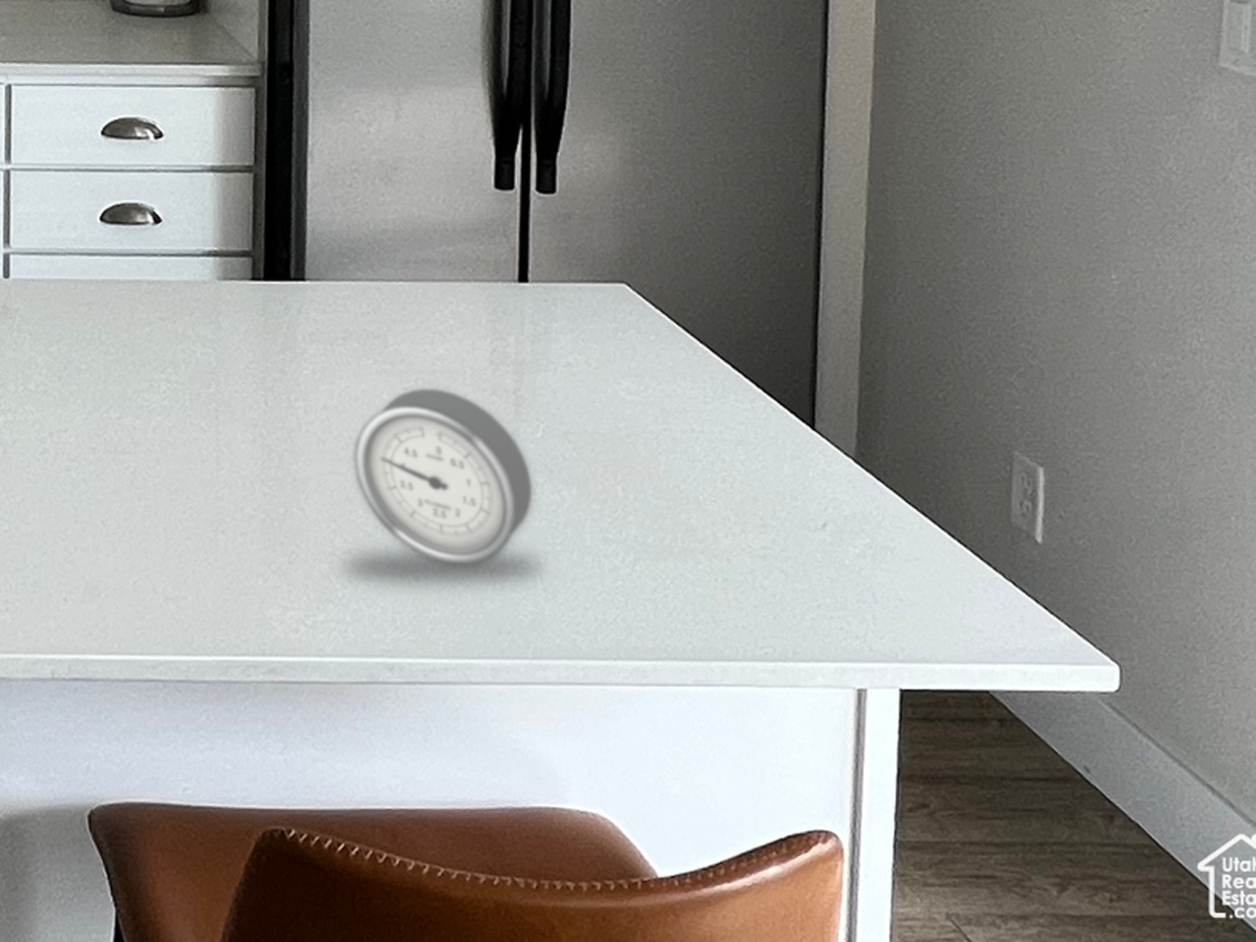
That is **4** kg
